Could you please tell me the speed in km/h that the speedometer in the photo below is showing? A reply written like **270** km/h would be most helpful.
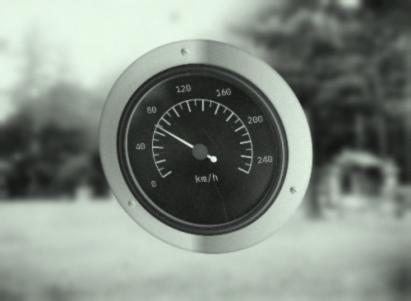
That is **70** km/h
